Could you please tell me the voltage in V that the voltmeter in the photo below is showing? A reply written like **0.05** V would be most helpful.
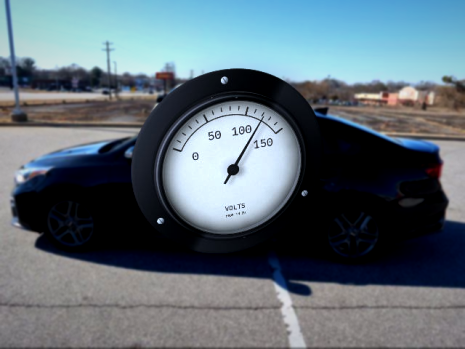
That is **120** V
